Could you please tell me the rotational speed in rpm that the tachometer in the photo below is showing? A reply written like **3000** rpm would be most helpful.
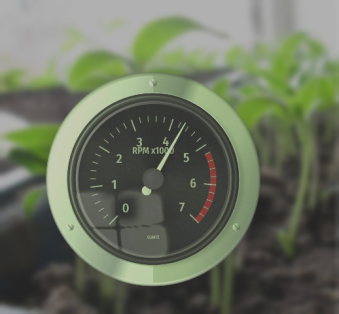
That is **4300** rpm
